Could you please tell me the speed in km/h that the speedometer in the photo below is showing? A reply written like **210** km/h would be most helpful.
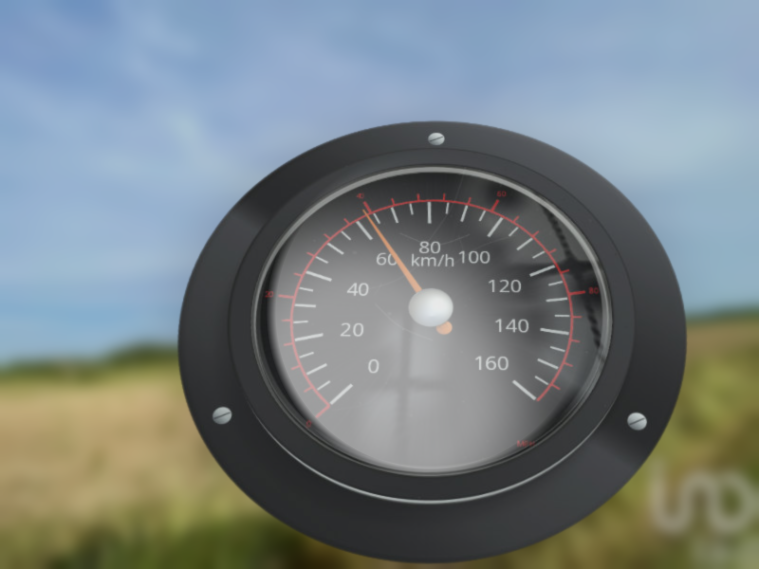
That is **62.5** km/h
